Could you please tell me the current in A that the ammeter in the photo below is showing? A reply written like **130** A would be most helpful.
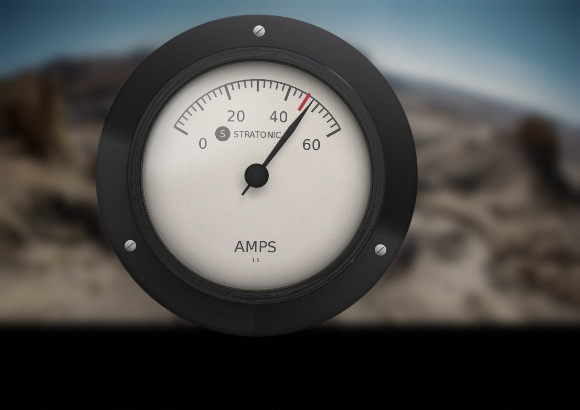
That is **48** A
